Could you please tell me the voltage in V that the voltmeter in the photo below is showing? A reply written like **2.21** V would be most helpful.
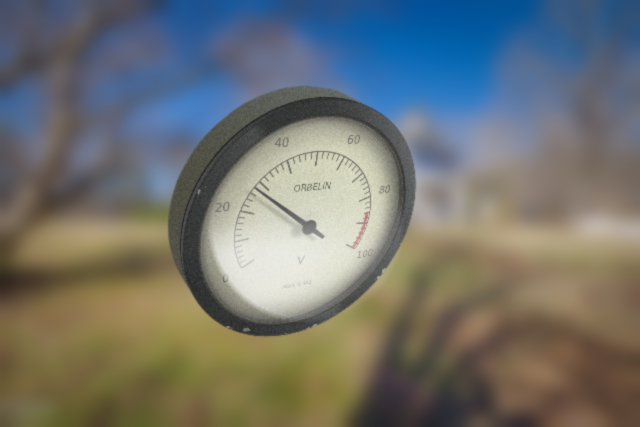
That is **28** V
